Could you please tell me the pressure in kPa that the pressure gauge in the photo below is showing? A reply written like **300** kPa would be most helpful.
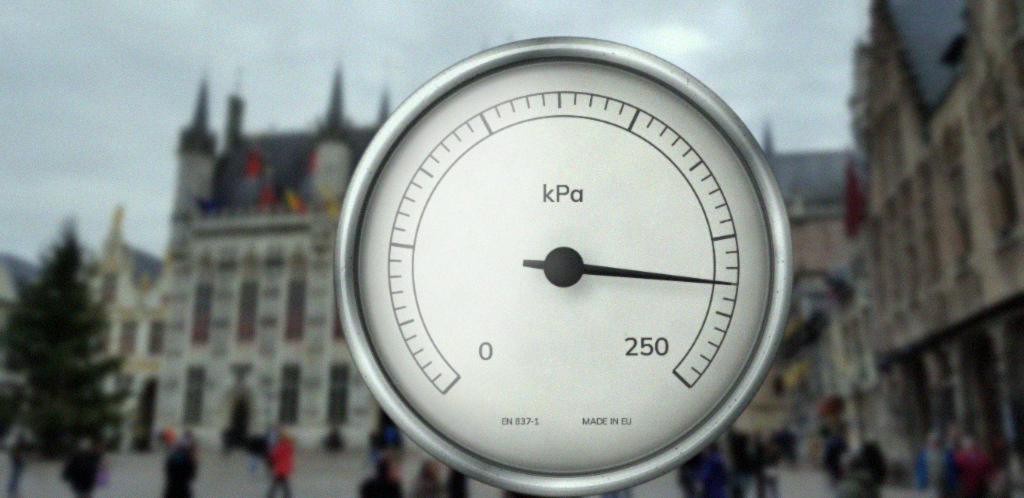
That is **215** kPa
